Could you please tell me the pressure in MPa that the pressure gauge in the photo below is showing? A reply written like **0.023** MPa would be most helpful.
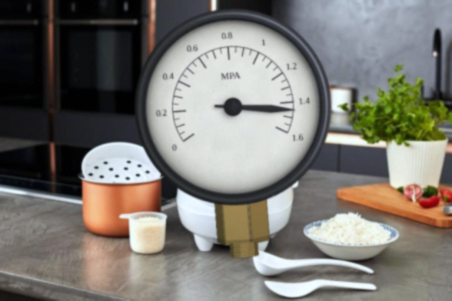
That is **1.45** MPa
